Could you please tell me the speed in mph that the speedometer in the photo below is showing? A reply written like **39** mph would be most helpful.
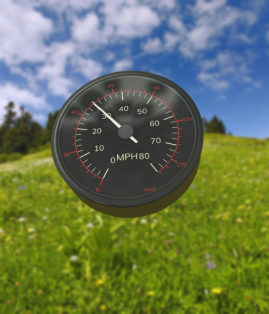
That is **30** mph
